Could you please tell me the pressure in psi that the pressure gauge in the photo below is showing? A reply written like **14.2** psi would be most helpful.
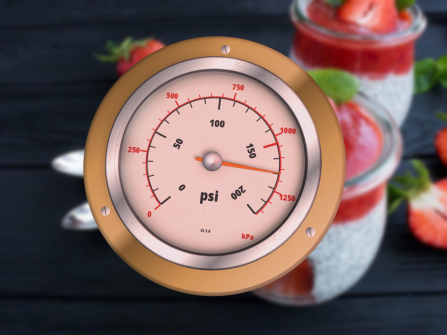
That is **170** psi
